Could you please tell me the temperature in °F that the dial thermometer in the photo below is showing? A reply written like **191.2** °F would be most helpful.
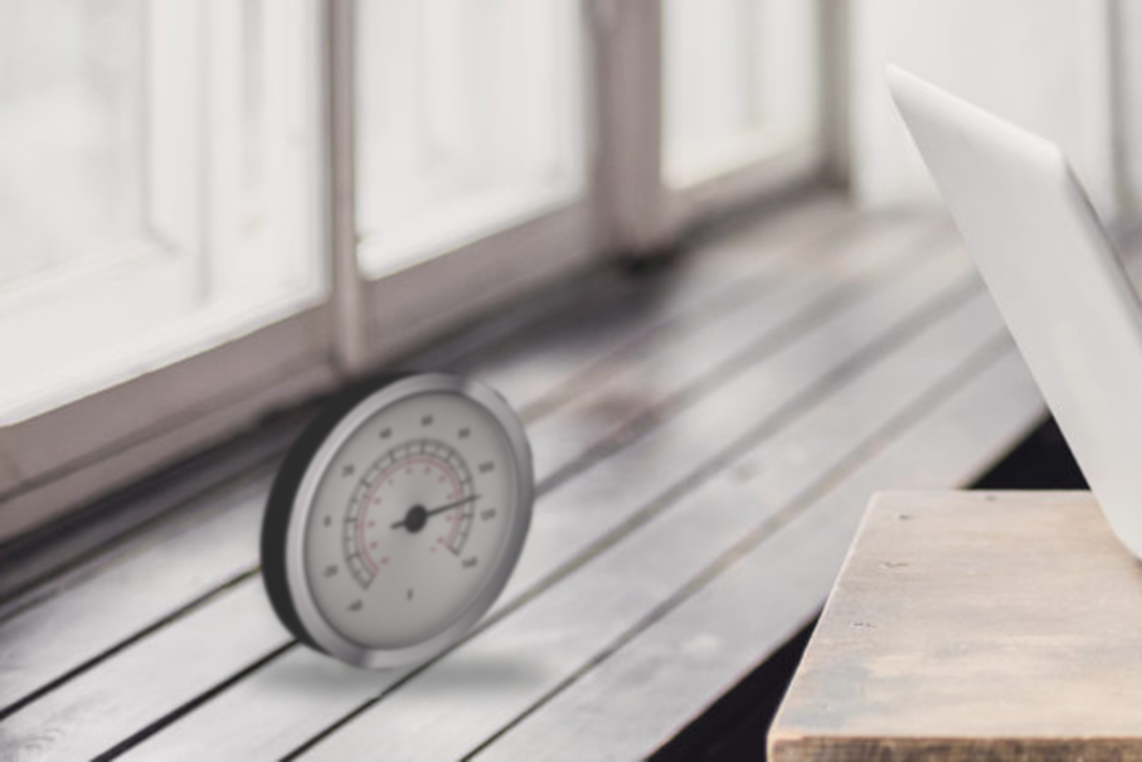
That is **110** °F
